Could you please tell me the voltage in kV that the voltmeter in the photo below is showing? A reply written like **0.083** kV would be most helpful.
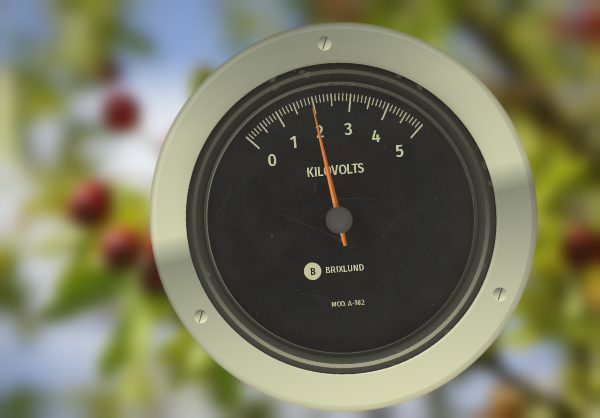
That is **2** kV
